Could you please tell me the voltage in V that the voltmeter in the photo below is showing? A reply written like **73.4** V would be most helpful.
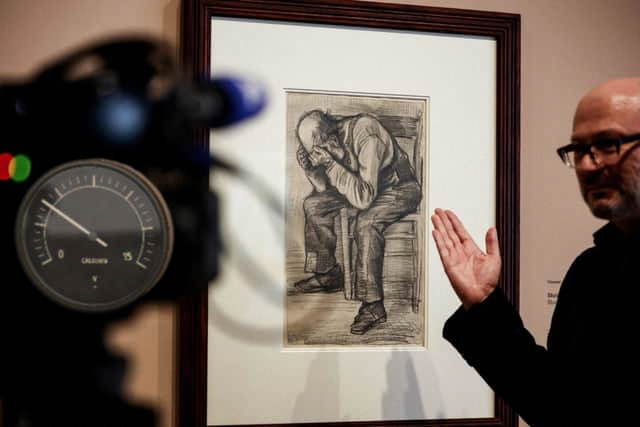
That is **4** V
